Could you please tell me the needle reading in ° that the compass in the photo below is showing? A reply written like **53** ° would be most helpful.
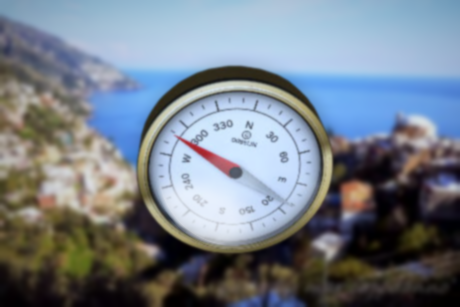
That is **290** °
